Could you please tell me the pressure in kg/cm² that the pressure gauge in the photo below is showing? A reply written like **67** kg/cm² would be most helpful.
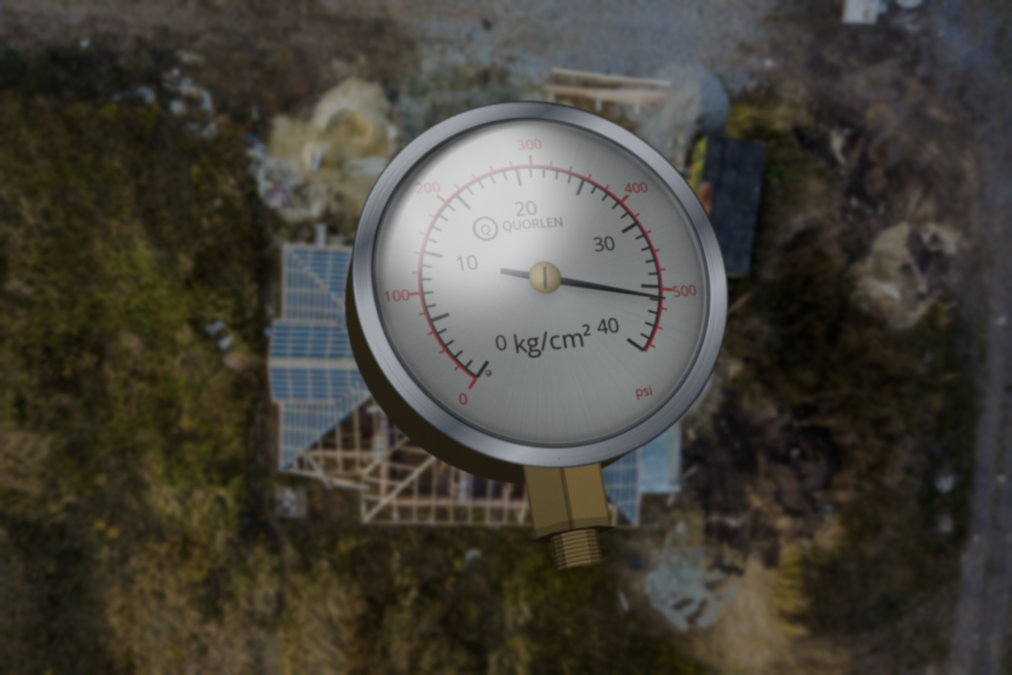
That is **36** kg/cm²
